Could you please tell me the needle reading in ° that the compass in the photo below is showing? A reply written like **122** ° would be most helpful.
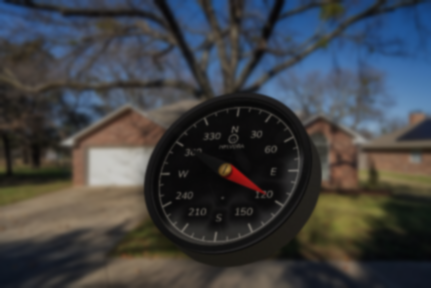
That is **120** °
